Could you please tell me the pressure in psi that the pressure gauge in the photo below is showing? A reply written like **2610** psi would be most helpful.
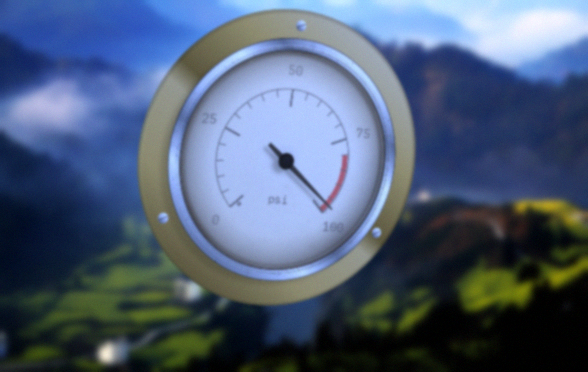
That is **97.5** psi
